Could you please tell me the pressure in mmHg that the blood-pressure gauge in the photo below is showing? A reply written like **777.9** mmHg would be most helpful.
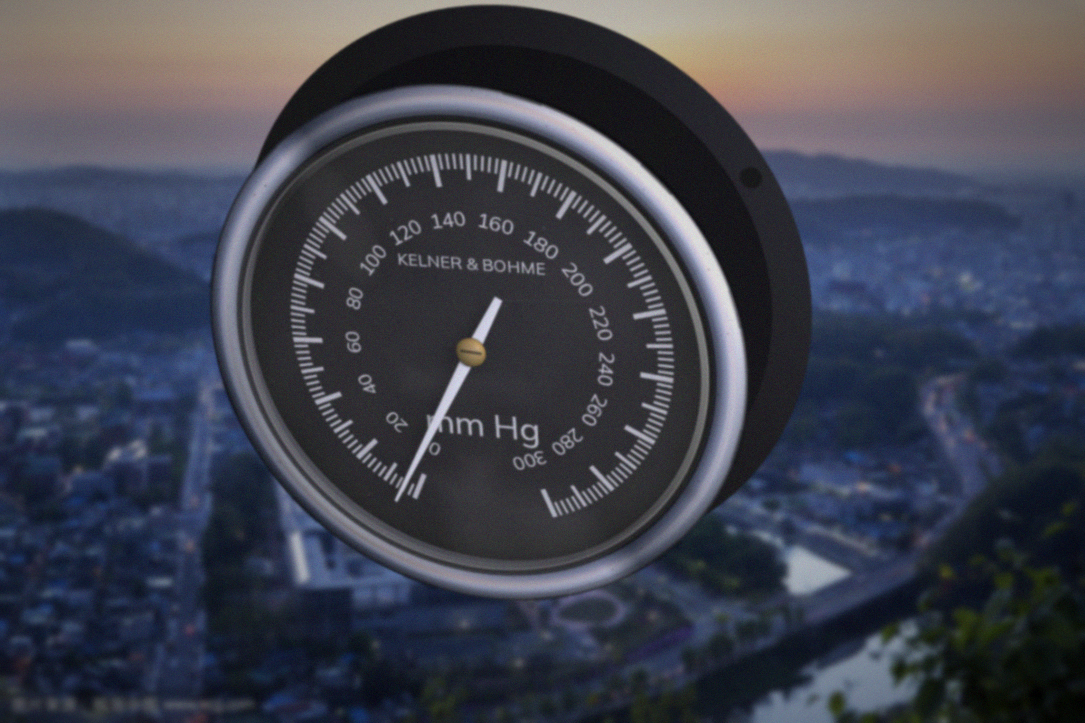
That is **4** mmHg
